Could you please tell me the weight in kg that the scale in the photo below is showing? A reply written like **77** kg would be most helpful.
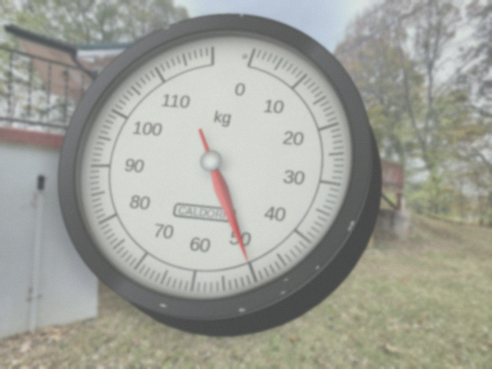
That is **50** kg
